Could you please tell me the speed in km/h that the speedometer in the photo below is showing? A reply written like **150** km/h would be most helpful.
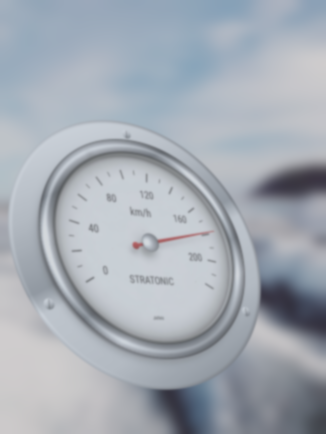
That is **180** km/h
